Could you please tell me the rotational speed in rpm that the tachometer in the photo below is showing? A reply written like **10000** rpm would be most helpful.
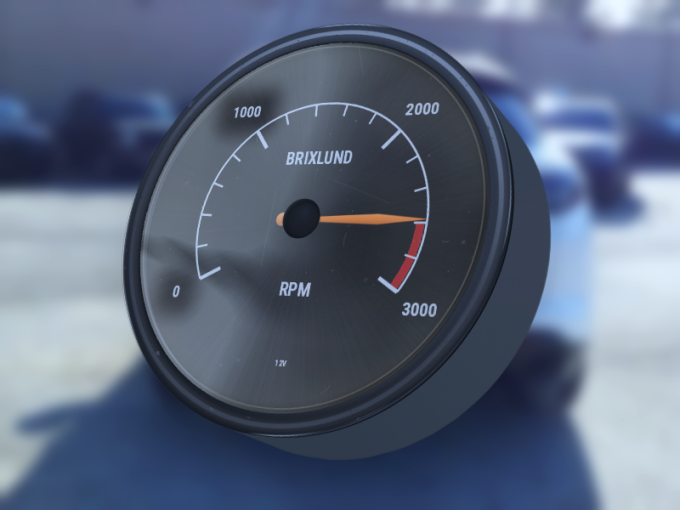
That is **2600** rpm
